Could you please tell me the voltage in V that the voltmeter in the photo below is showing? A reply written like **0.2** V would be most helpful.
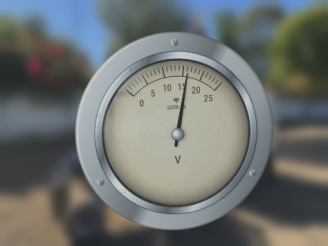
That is **16** V
